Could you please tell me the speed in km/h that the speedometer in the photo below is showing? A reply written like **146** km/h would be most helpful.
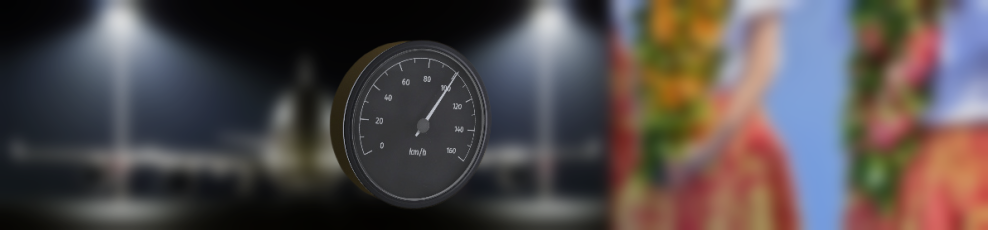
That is **100** km/h
